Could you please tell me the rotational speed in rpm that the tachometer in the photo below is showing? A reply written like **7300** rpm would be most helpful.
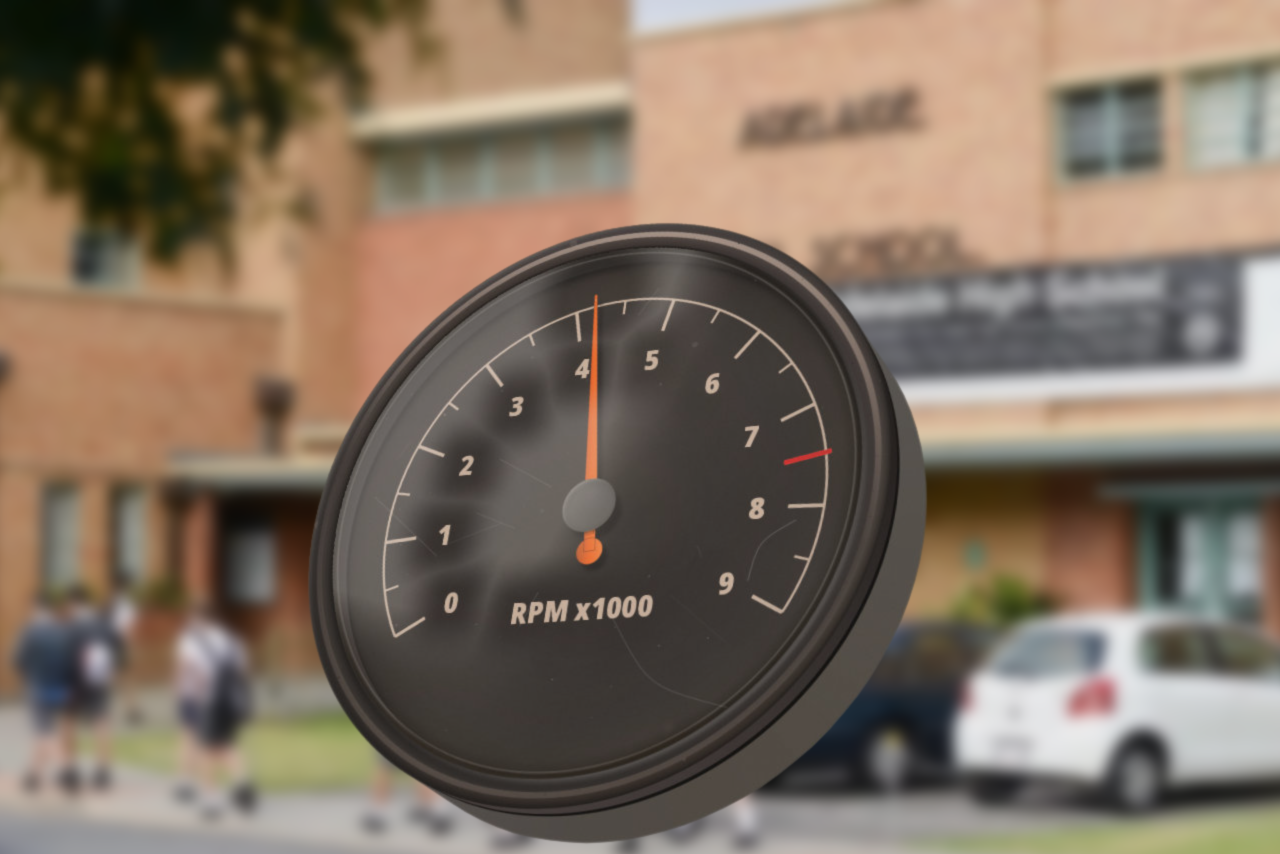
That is **4250** rpm
